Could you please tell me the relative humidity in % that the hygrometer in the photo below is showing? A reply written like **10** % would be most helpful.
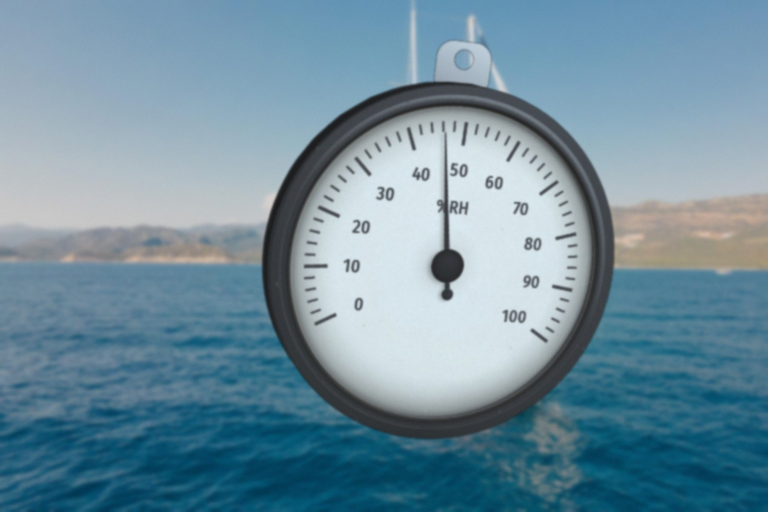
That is **46** %
